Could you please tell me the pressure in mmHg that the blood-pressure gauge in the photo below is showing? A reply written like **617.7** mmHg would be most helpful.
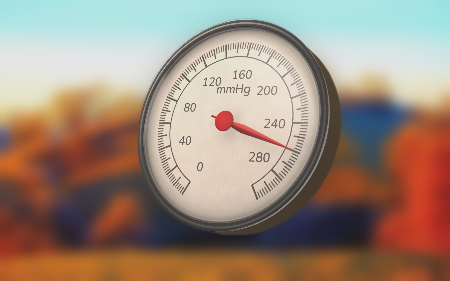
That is **260** mmHg
